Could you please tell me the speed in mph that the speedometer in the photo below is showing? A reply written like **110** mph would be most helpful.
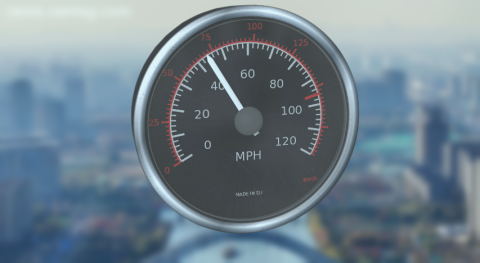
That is **44** mph
